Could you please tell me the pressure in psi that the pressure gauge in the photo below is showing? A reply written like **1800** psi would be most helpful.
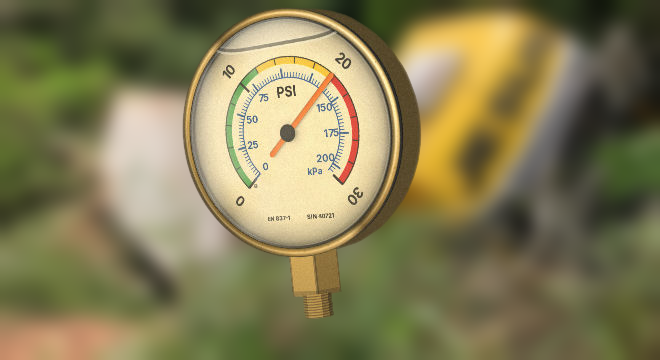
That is **20** psi
